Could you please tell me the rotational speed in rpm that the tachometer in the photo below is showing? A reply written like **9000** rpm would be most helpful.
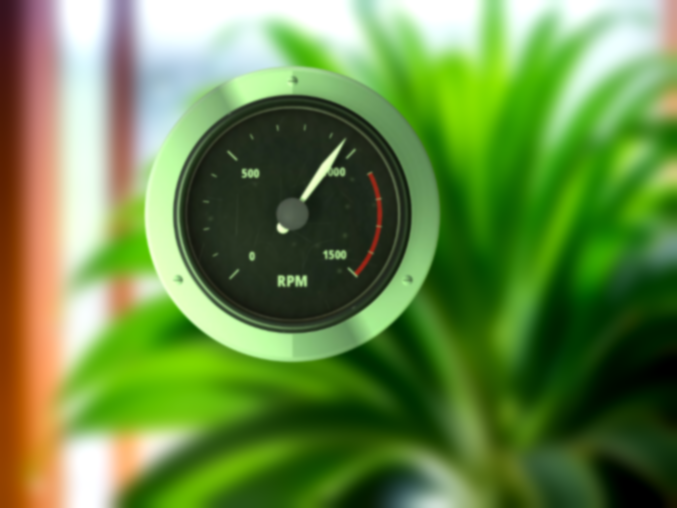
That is **950** rpm
